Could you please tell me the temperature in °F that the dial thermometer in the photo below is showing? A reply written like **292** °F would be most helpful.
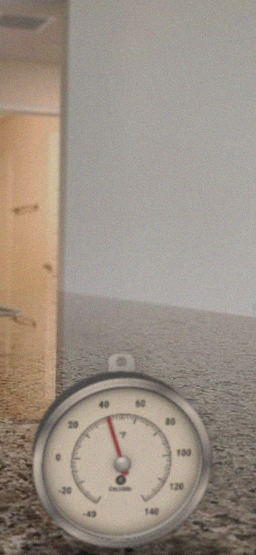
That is **40** °F
